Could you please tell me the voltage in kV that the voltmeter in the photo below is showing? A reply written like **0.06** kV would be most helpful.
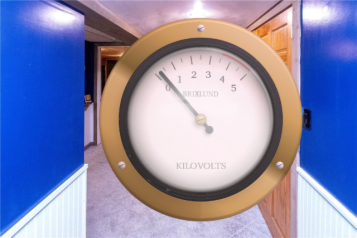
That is **0.25** kV
